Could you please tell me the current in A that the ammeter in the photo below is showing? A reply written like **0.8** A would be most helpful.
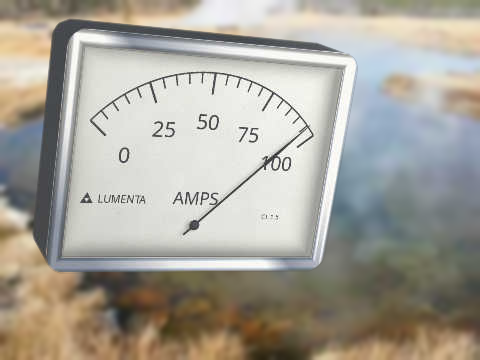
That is **95** A
